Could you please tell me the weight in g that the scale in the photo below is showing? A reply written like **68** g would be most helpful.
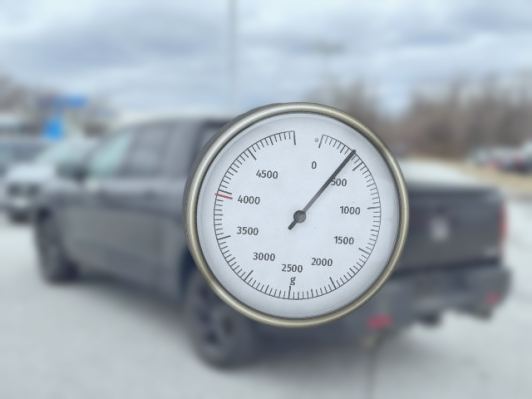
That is **350** g
